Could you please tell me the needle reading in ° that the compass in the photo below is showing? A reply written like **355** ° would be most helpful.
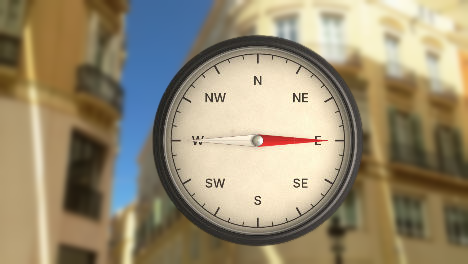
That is **90** °
